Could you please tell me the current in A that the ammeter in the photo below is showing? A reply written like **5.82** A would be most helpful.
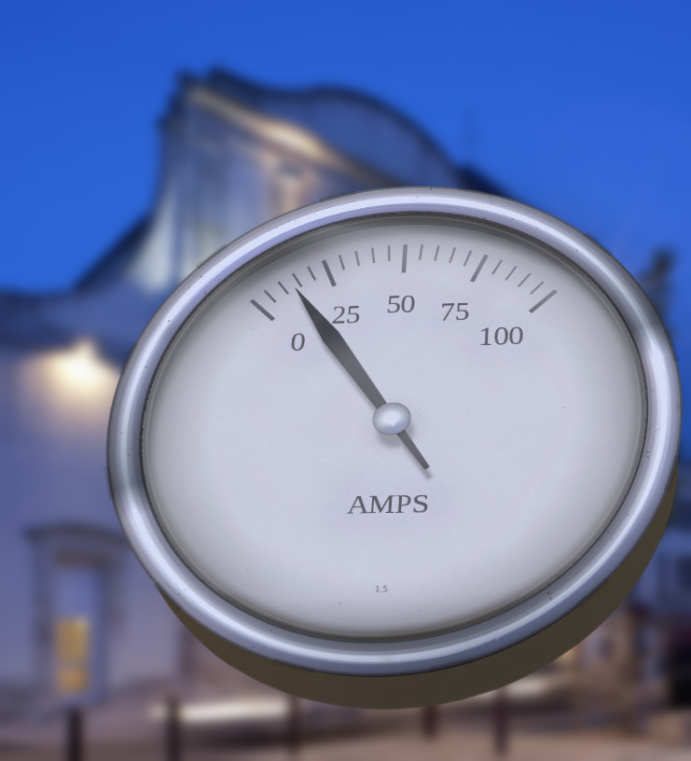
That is **12.5** A
